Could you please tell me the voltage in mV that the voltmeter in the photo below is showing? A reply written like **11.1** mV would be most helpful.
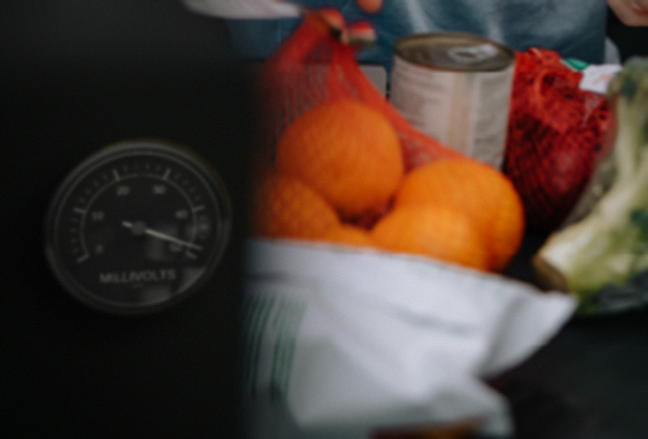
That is **48** mV
